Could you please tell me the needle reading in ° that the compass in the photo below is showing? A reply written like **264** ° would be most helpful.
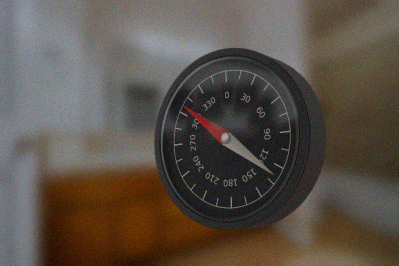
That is **307.5** °
